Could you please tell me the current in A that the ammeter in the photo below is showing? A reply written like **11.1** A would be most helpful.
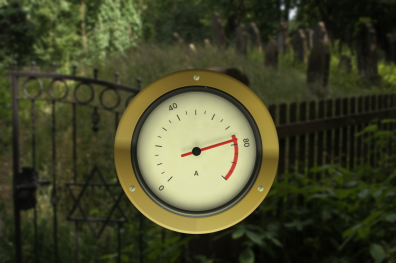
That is **77.5** A
